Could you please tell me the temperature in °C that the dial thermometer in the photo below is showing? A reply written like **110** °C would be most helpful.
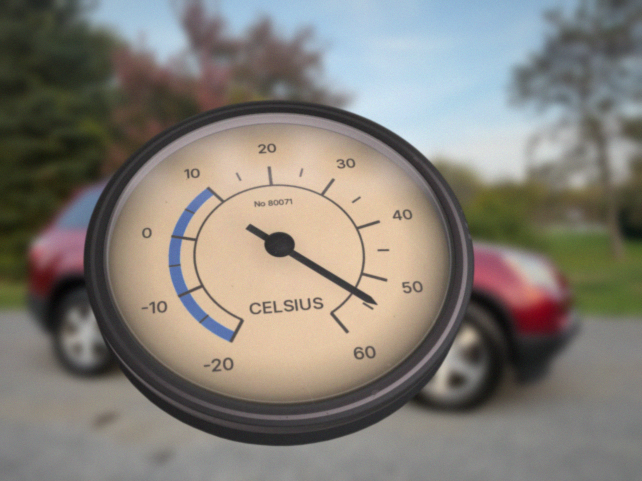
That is **55** °C
